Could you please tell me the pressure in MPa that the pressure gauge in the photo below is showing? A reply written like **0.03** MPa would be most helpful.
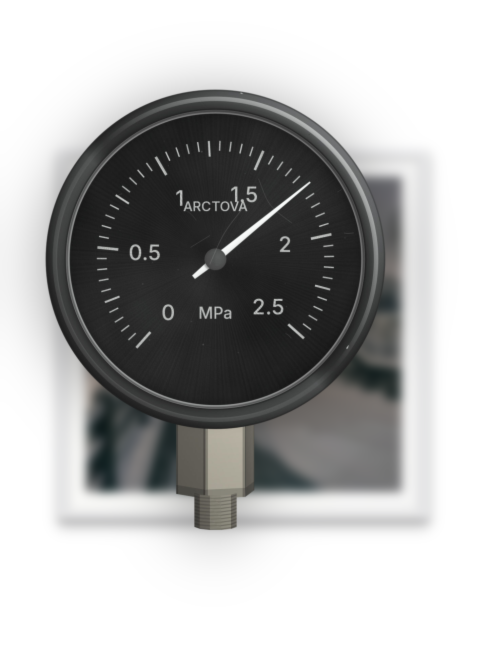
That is **1.75** MPa
